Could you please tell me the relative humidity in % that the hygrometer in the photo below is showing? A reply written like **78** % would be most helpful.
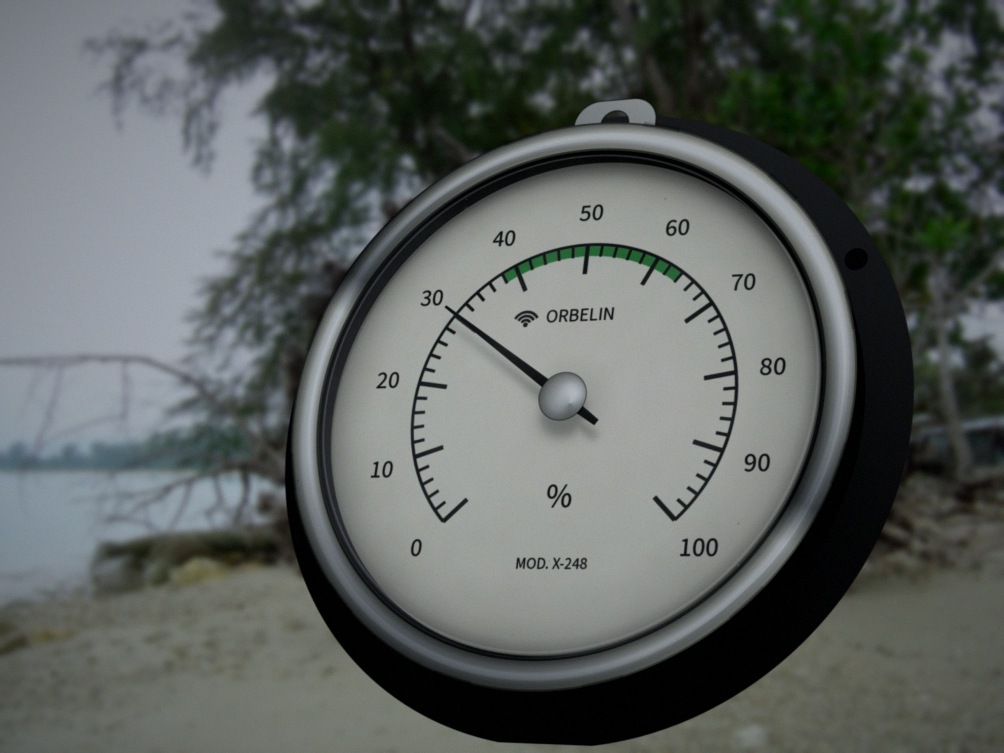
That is **30** %
